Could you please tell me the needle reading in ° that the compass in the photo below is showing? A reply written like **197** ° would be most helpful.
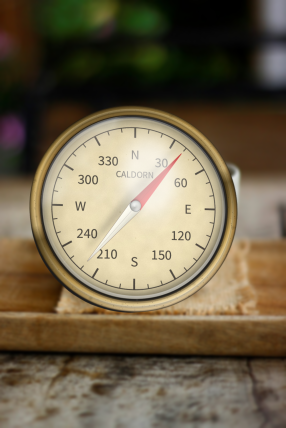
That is **40** °
